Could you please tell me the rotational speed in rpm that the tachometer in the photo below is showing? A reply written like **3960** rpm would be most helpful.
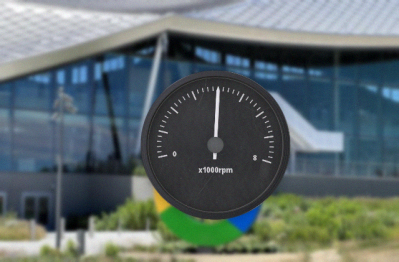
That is **4000** rpm
